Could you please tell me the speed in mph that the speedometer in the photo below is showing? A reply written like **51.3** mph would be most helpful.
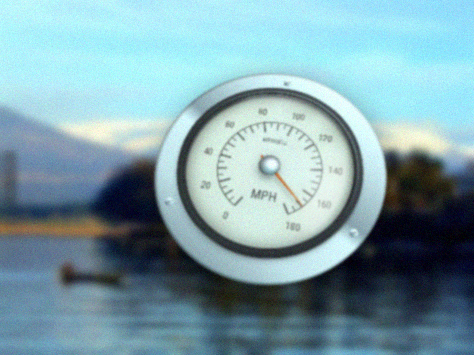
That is **170** mph
